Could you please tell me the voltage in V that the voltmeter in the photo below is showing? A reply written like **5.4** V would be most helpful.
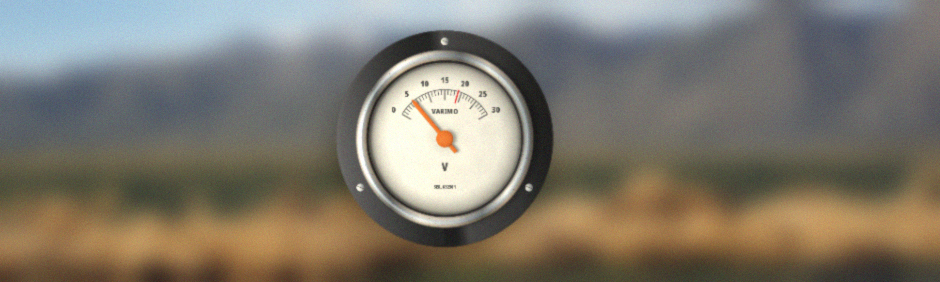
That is **5** V
